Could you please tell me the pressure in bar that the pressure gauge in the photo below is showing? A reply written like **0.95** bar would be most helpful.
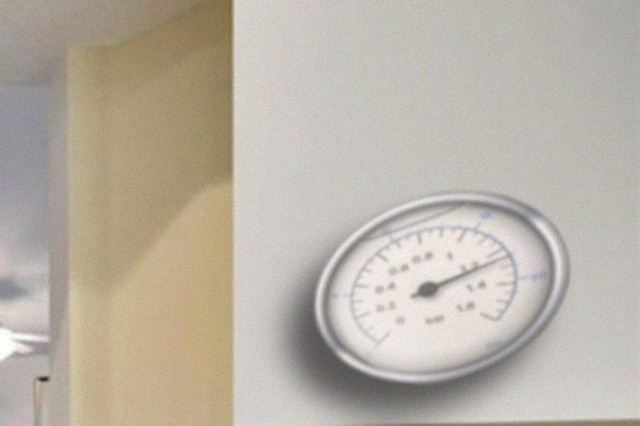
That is **1.25** bar
